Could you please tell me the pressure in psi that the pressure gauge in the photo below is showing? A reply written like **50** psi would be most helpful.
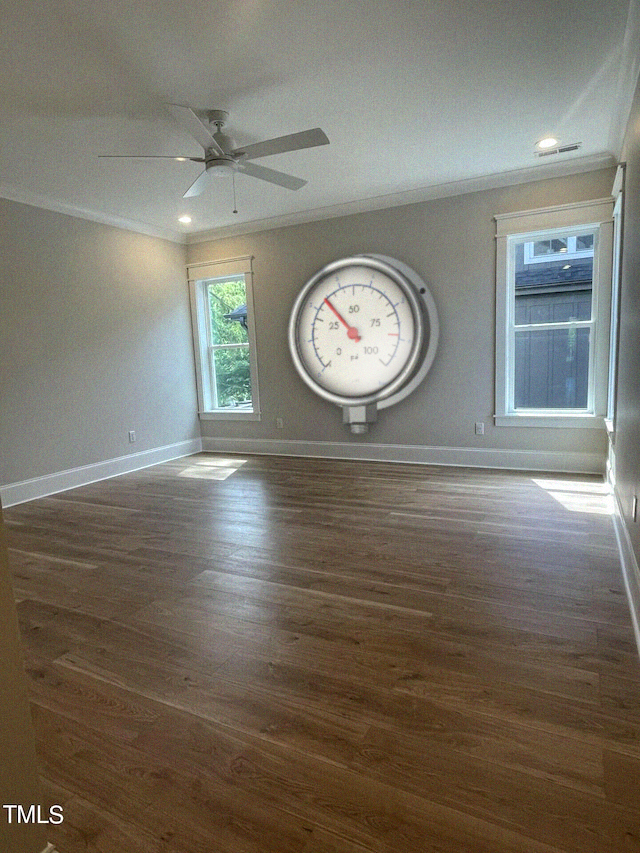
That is **35** psi
